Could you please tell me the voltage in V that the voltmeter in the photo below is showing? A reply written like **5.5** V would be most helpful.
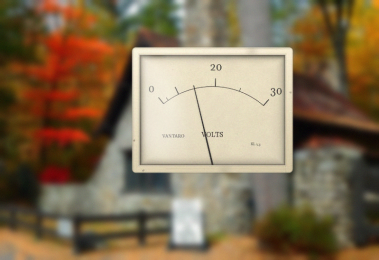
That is **15** V
